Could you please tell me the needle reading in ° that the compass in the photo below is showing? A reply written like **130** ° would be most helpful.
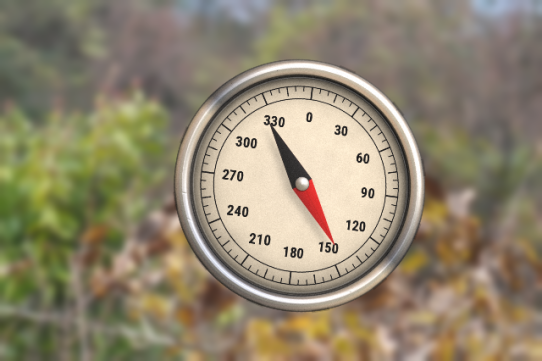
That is **145** °
